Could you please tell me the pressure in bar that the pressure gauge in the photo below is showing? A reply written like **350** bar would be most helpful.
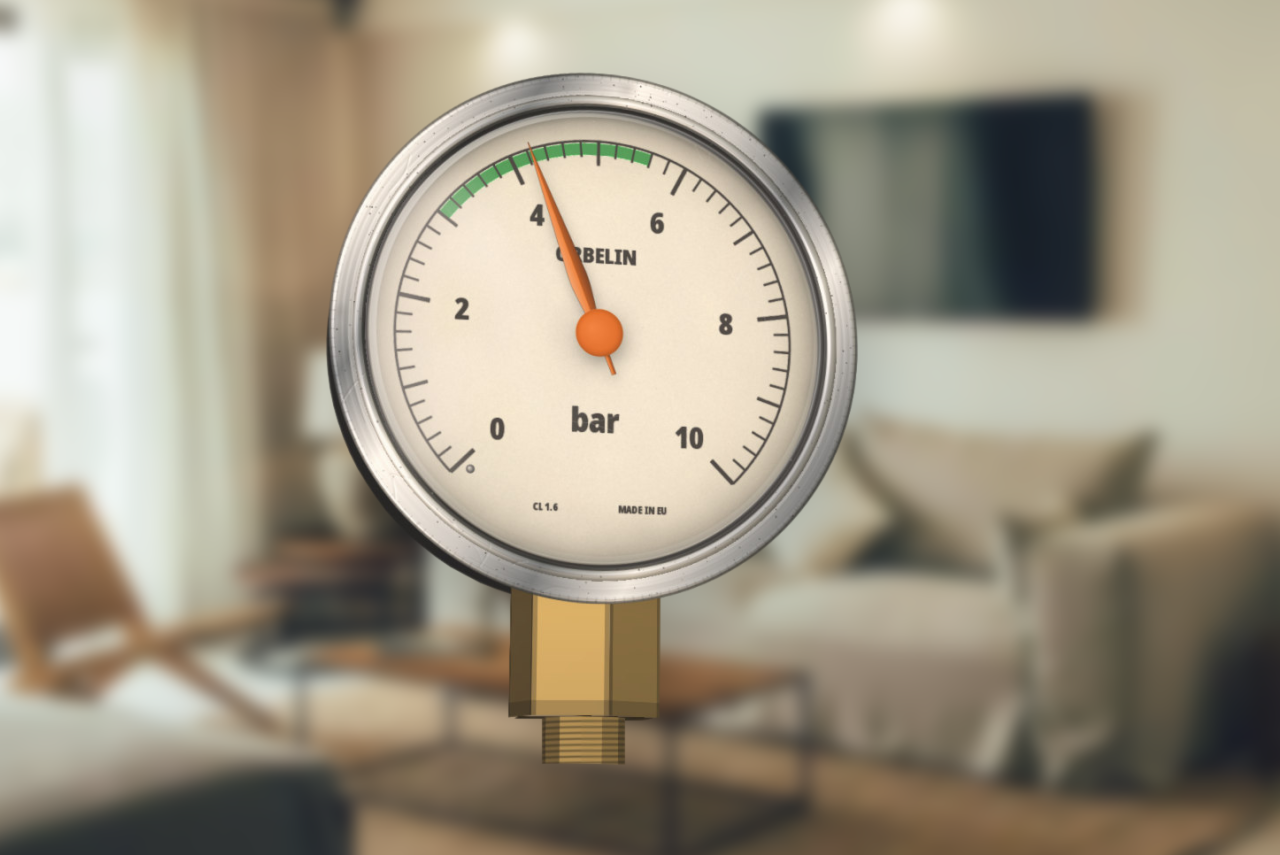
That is **4.2** bar
